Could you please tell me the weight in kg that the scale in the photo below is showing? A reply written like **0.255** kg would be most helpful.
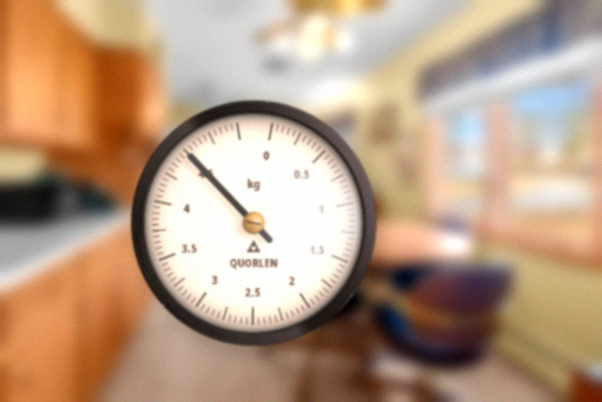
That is **4.5** kg
